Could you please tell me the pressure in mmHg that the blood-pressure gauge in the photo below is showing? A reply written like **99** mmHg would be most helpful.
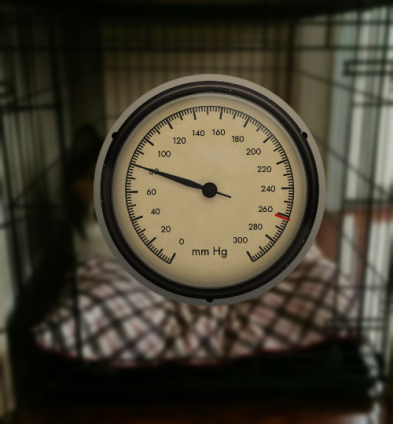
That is **80** mmHg
